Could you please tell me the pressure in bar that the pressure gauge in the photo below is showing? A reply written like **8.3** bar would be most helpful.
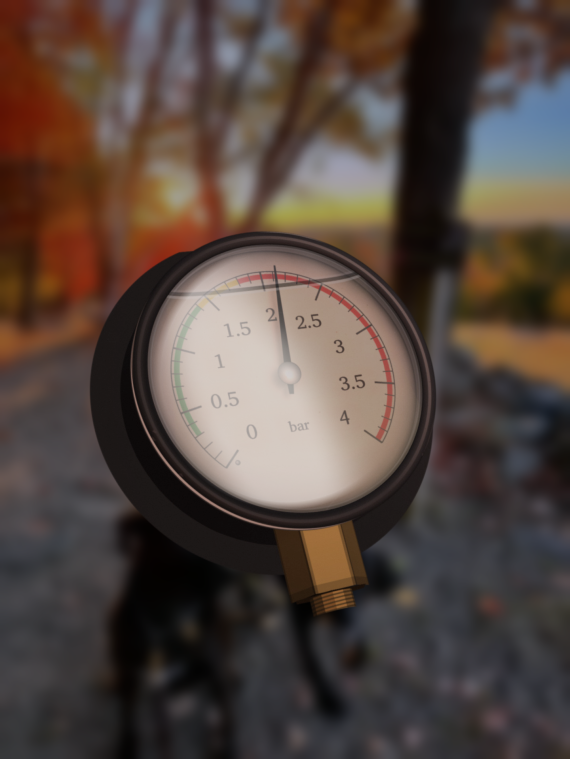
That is **2.1** bar
